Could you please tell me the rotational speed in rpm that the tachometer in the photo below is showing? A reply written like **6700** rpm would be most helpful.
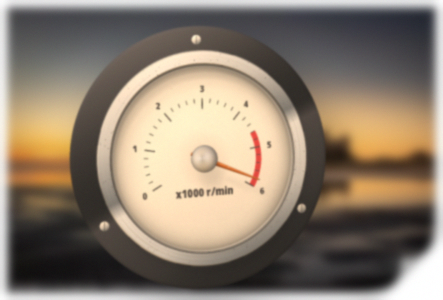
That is **5800** rpm
